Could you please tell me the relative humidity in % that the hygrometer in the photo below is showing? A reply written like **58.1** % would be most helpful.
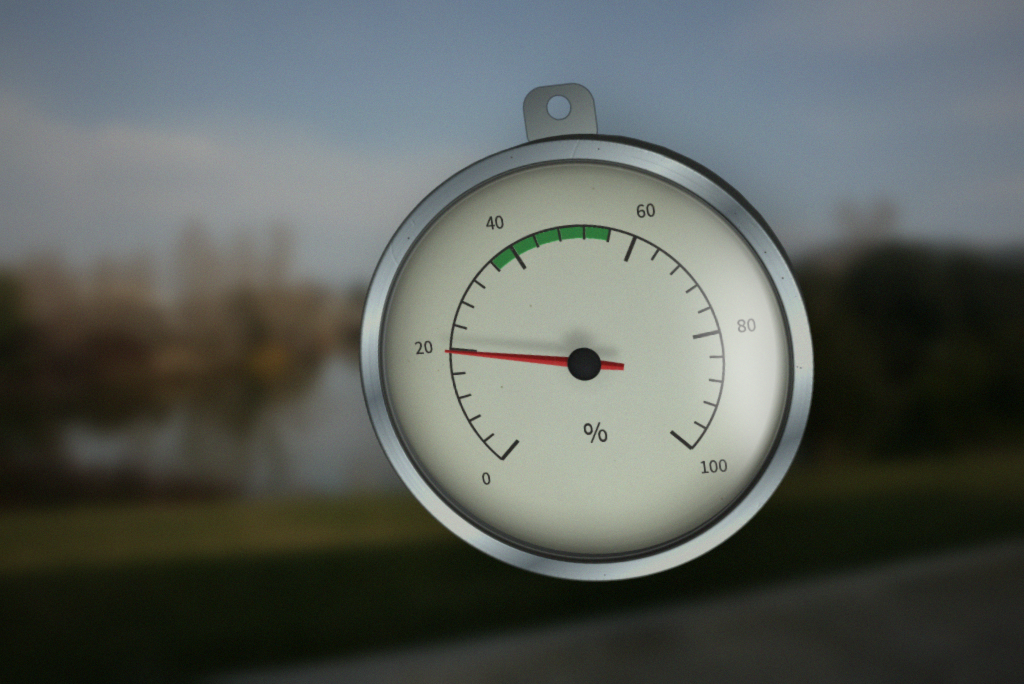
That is **20** %
